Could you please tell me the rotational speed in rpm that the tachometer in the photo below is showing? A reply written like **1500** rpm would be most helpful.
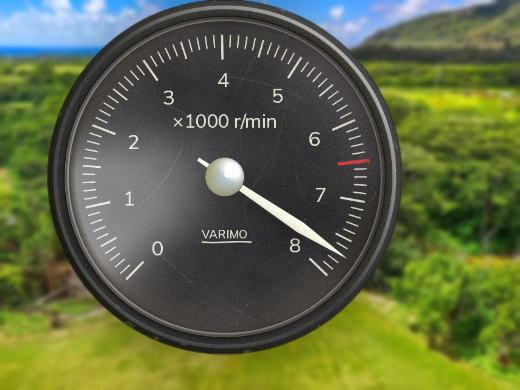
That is **7700** rpm
